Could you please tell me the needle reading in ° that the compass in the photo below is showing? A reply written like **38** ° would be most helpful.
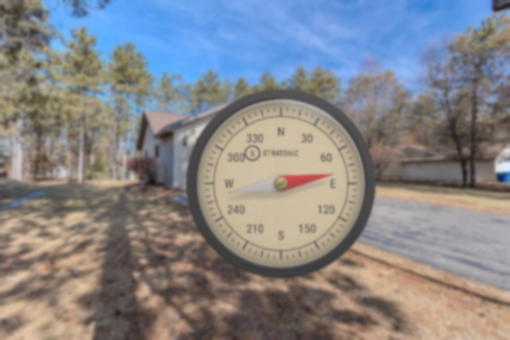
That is **80** °
